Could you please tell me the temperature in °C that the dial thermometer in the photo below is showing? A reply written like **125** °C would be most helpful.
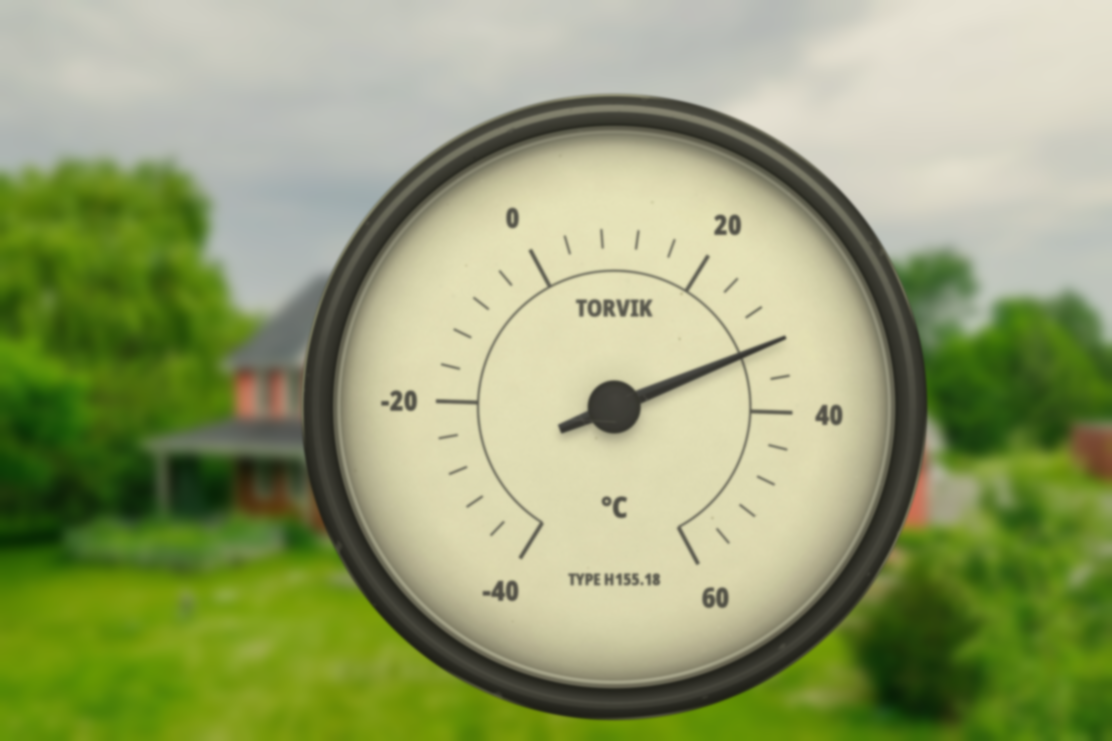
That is **32** °C
